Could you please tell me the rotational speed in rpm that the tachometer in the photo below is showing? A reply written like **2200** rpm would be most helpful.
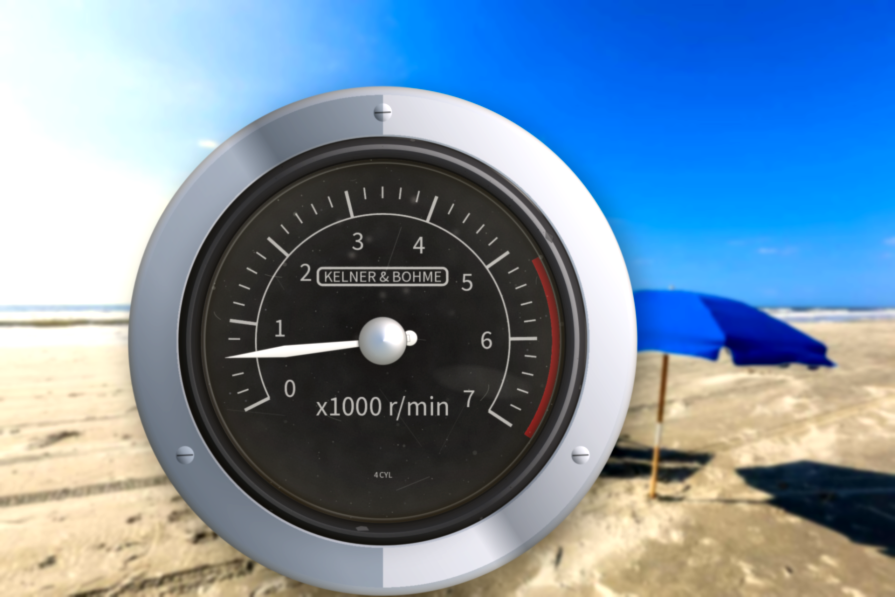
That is **600** rpm
